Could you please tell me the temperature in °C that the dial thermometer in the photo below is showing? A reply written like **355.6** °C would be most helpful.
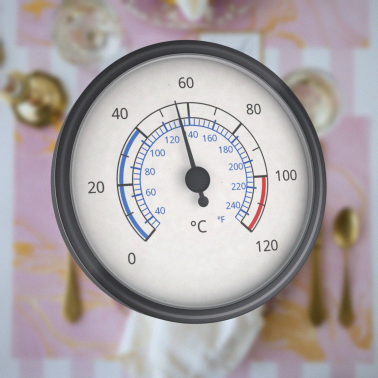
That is **55** °C
